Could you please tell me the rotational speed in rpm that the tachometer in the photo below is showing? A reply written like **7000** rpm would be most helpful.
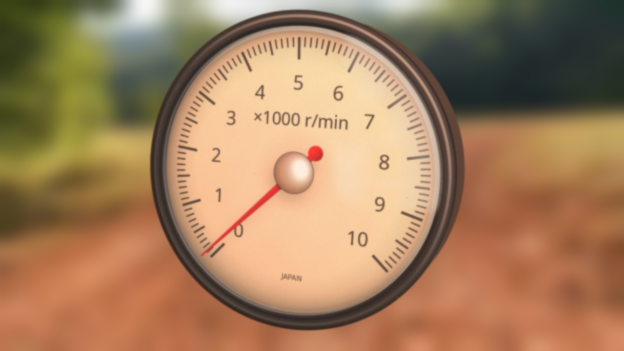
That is **100** rpm
